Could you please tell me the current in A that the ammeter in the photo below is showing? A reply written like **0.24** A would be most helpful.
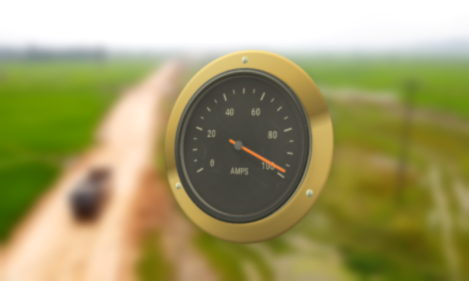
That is **97.5** A
